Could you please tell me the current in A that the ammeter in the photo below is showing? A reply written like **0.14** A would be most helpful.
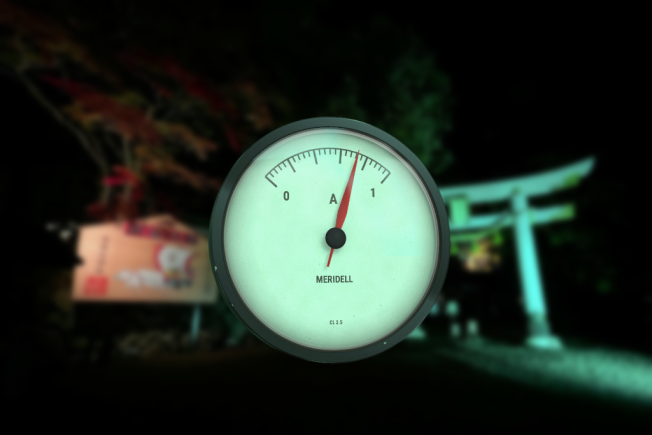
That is **0.72** A
